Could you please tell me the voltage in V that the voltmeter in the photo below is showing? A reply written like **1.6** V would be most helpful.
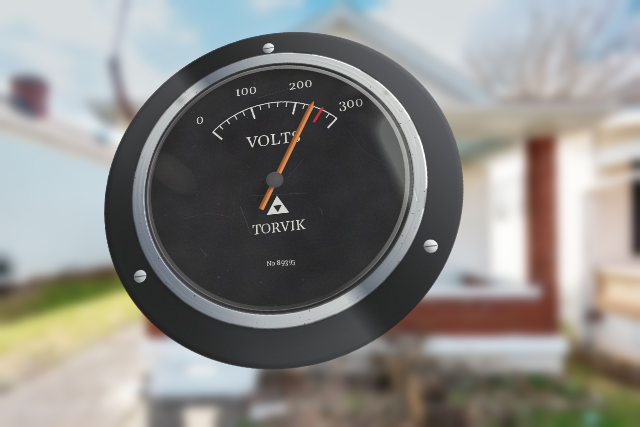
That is **240** V
